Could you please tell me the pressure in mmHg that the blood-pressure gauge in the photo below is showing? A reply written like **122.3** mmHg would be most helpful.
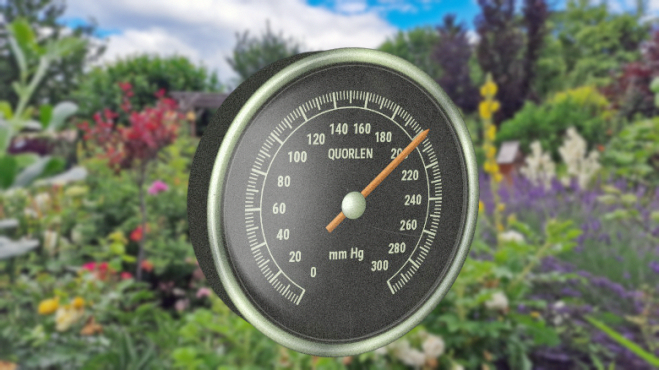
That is **200** mmHg
